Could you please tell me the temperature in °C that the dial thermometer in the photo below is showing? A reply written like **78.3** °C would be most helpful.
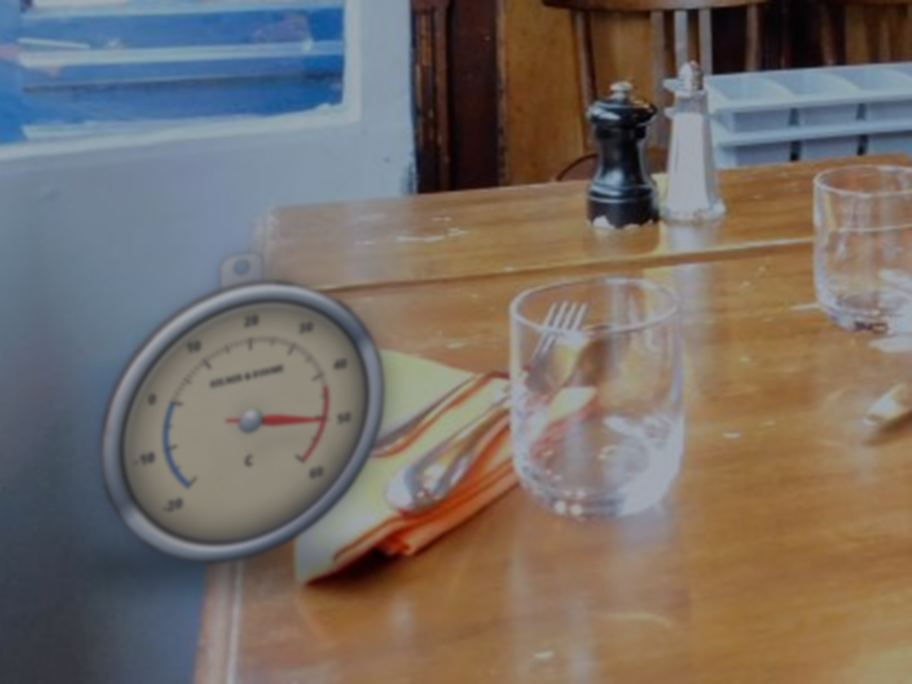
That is **50** °C
